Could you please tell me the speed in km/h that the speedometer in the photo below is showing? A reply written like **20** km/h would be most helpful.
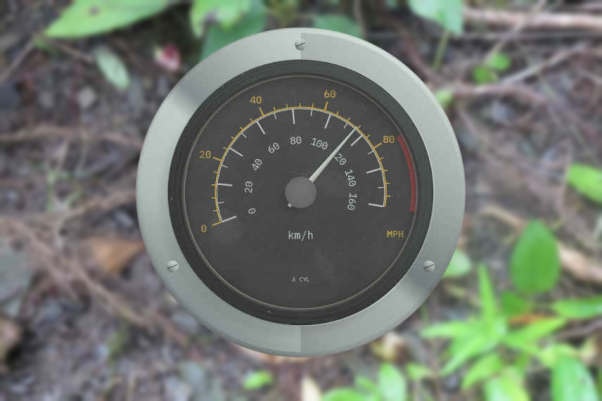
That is **115** km/h
